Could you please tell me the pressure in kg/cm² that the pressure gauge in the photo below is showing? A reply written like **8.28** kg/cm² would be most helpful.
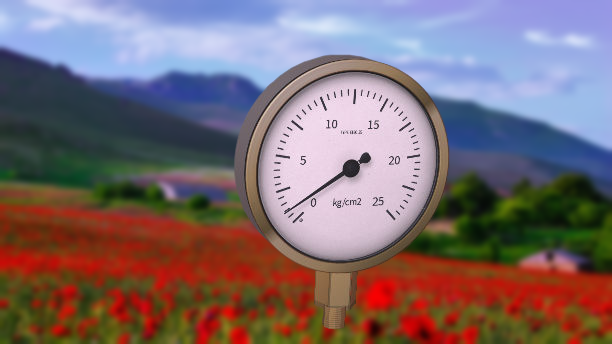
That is **1** kg/cm²
